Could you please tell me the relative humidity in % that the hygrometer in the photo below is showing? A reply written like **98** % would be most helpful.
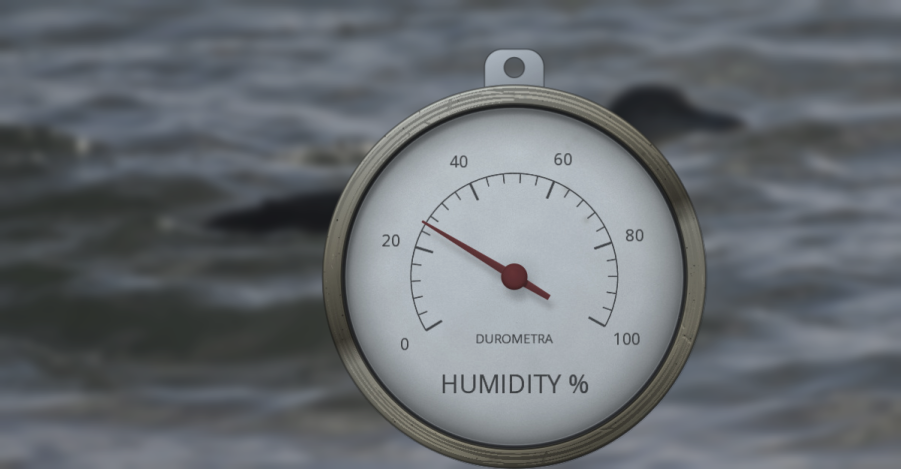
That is **26** %
